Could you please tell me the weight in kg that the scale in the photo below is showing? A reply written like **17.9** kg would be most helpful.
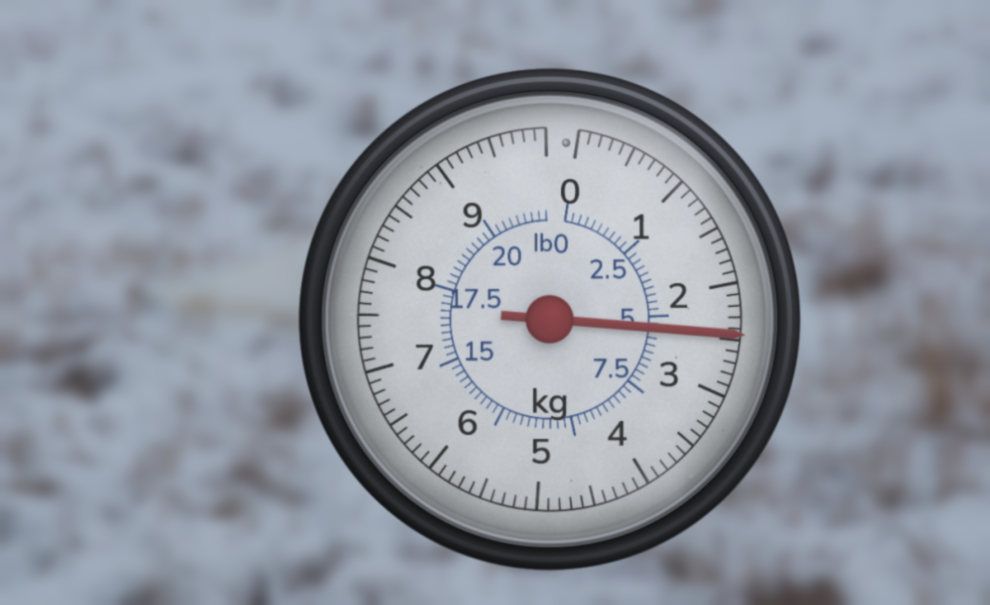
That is **2.45** kg
